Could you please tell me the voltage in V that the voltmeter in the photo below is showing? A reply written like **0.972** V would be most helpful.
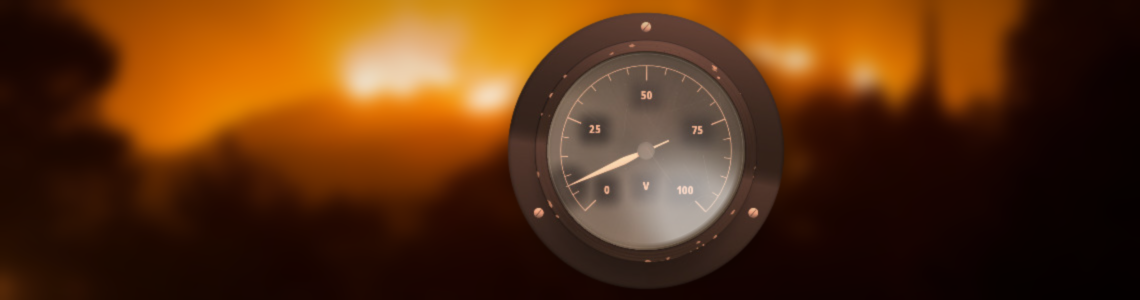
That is **7.5** V
